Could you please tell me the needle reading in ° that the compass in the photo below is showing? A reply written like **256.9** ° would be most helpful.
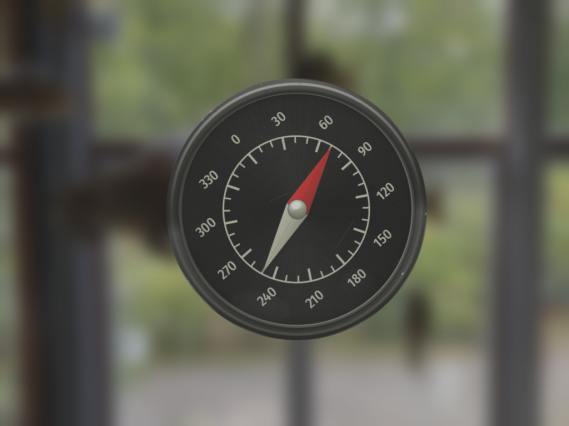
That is **70** °
